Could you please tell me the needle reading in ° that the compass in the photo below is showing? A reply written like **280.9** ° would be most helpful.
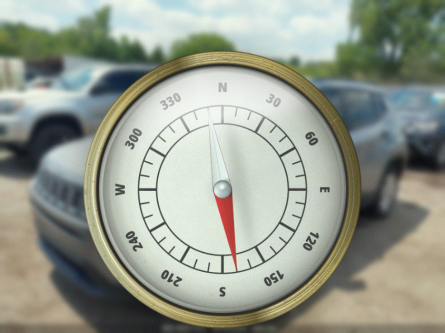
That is **170** °
